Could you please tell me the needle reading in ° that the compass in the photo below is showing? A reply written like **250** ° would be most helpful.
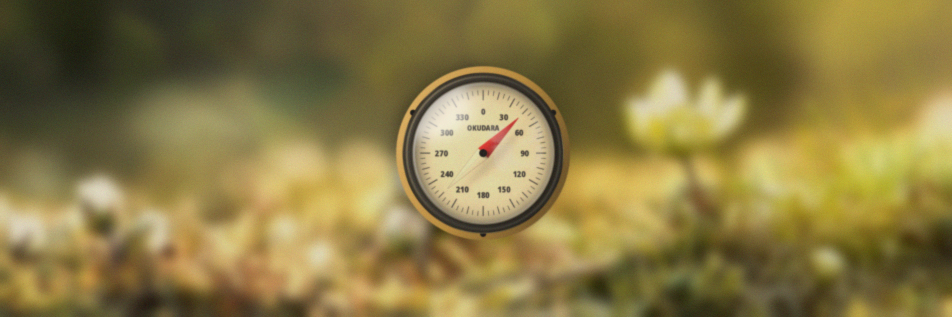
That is **45** °
